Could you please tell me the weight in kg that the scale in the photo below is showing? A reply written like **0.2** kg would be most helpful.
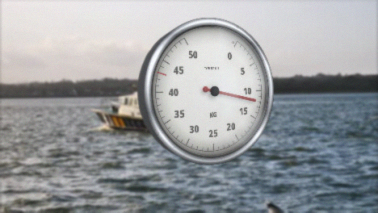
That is **12** kg
